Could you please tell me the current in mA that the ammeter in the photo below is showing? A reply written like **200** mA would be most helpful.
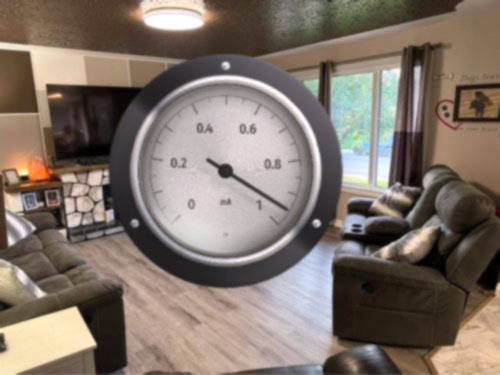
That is **0.95** mA
